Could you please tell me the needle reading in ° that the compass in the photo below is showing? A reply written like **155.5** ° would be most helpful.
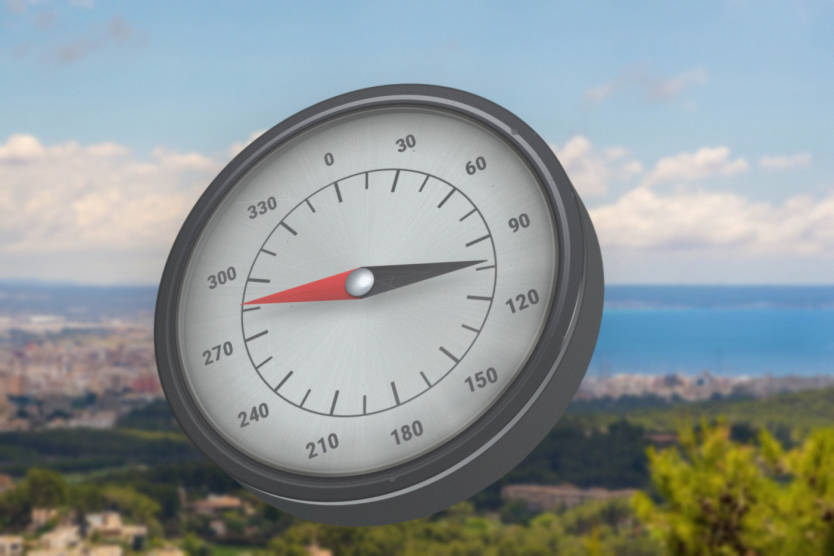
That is **285** °
